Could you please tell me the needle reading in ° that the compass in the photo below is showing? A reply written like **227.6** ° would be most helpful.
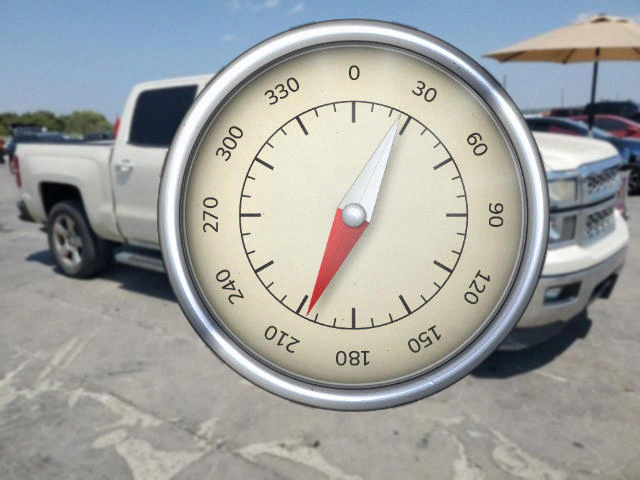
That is **205** °
